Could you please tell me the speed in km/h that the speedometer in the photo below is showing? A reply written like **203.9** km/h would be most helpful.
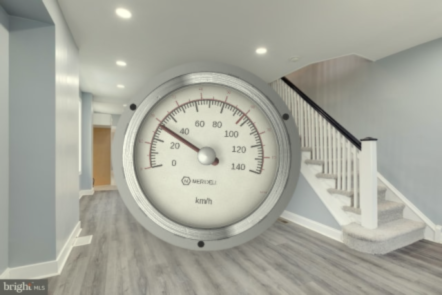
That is **30** km/h
